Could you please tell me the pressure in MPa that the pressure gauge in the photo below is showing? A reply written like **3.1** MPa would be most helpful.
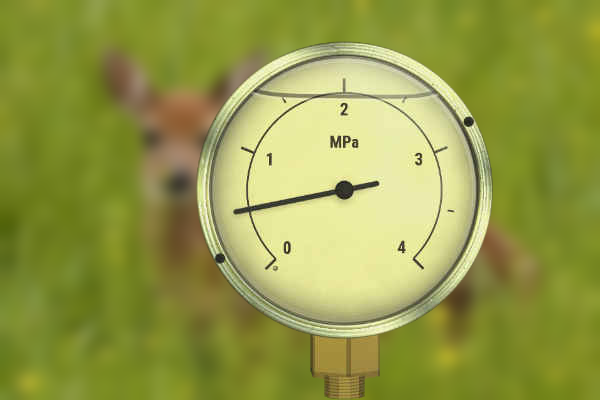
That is **0.5** MPa
